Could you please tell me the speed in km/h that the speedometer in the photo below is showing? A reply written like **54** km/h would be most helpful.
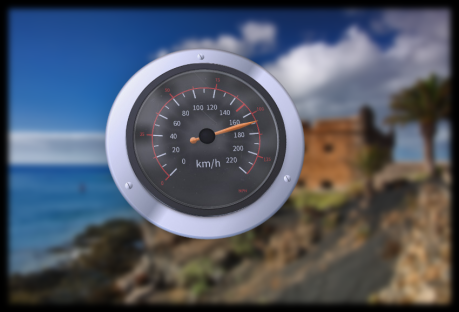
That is **170** km/h
